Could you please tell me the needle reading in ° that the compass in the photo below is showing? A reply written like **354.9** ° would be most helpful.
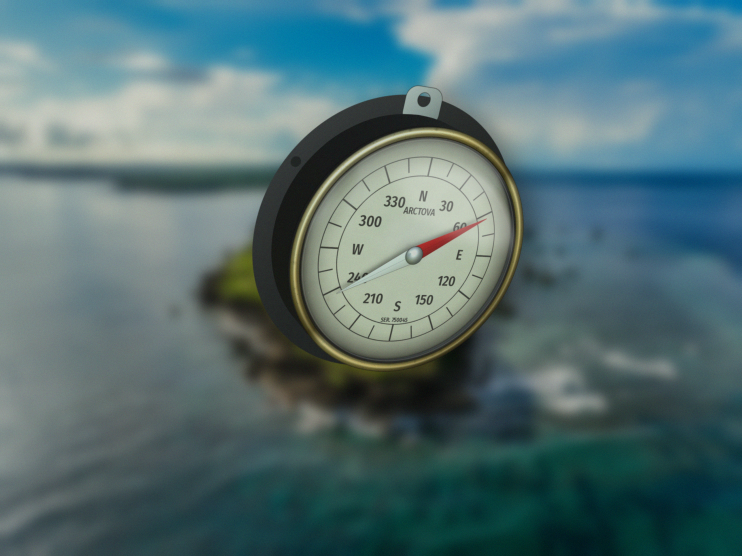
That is **60** °
